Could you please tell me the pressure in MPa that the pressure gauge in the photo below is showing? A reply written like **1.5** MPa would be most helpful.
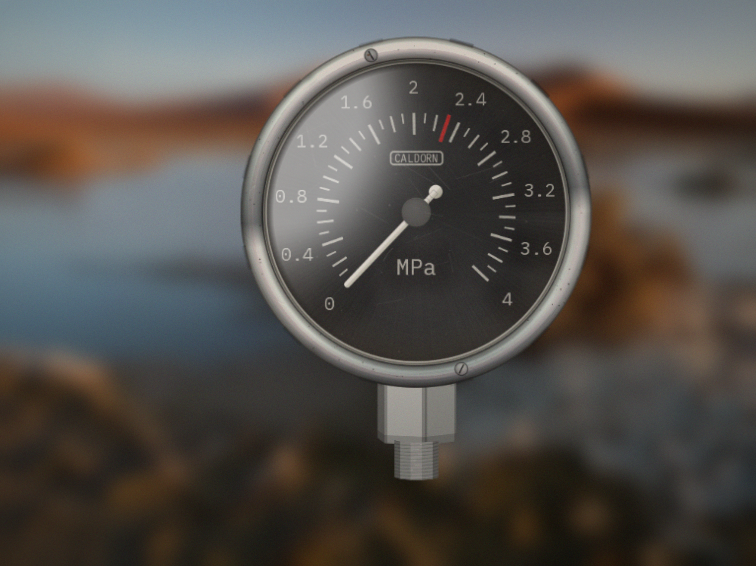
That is **0** MPa
